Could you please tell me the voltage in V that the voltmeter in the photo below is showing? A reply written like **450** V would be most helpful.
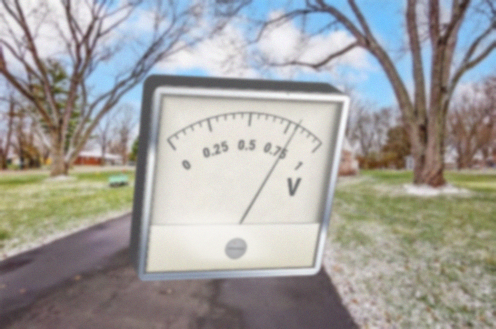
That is **0.8** V
